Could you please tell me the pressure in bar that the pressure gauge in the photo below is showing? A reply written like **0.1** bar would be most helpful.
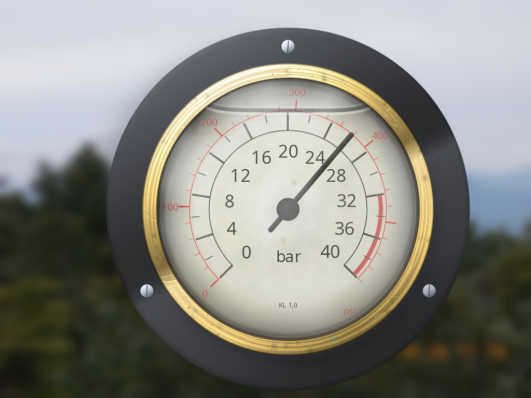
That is **26** bar
